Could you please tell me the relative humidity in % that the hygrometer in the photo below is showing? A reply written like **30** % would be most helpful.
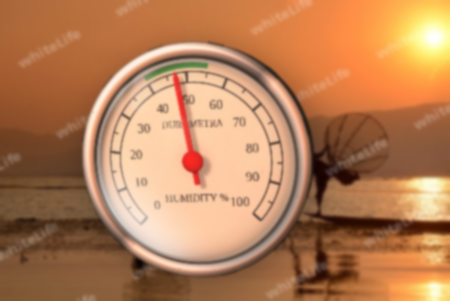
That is **47.5** %
